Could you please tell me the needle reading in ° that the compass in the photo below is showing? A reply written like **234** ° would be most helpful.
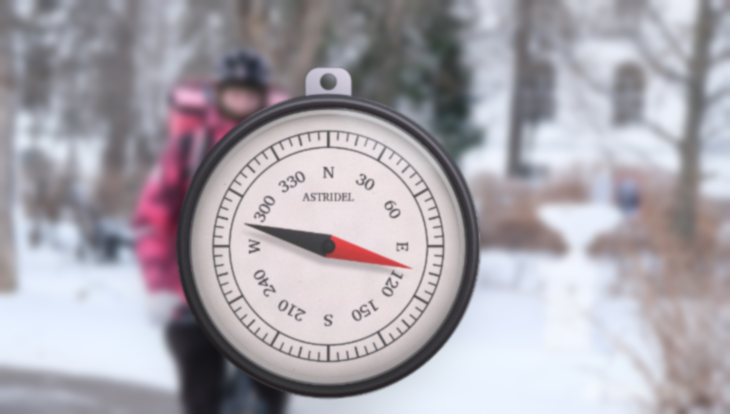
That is **105** °
